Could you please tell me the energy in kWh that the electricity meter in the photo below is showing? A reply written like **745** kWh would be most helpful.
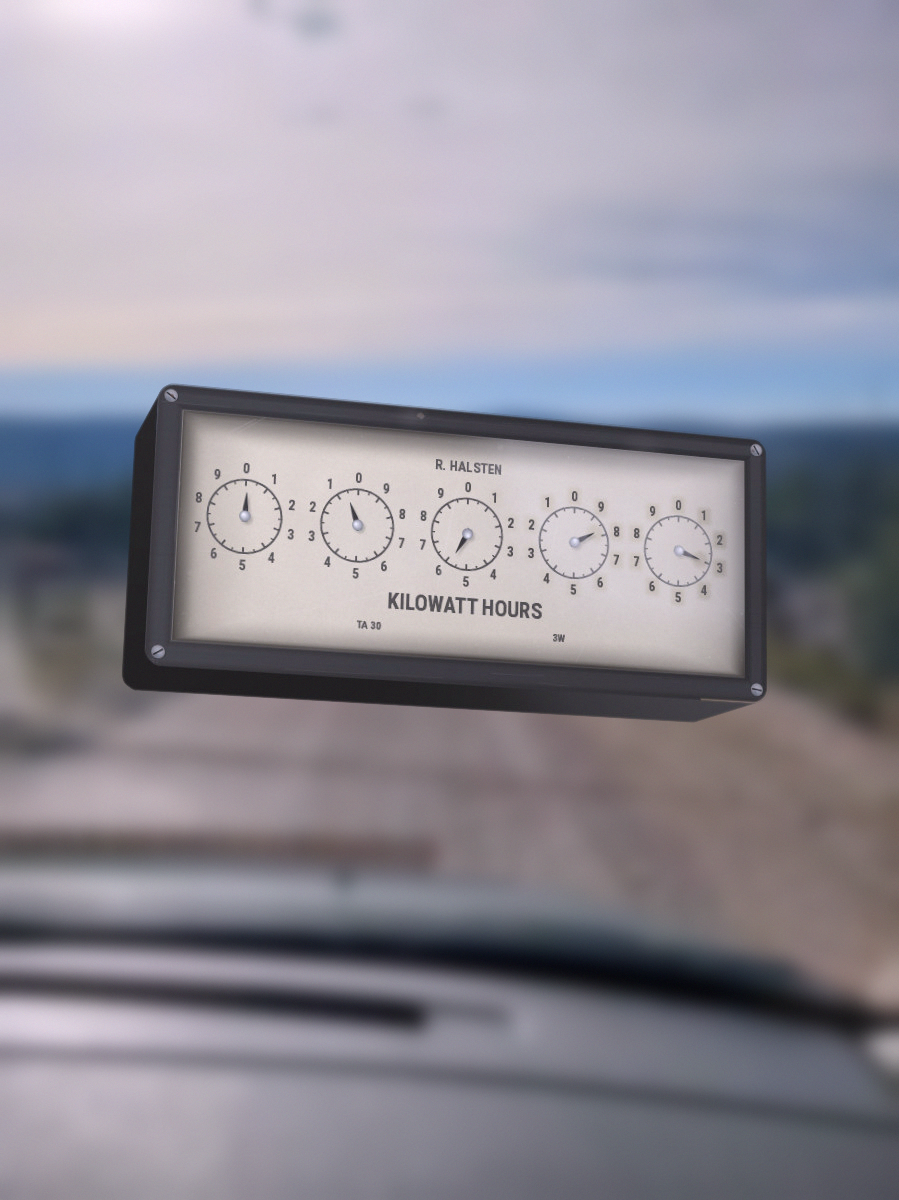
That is **583** kWh
